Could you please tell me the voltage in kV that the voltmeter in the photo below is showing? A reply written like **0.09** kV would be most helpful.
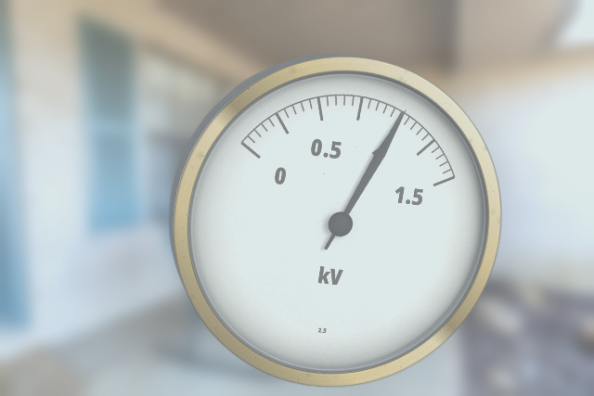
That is **1** kV
